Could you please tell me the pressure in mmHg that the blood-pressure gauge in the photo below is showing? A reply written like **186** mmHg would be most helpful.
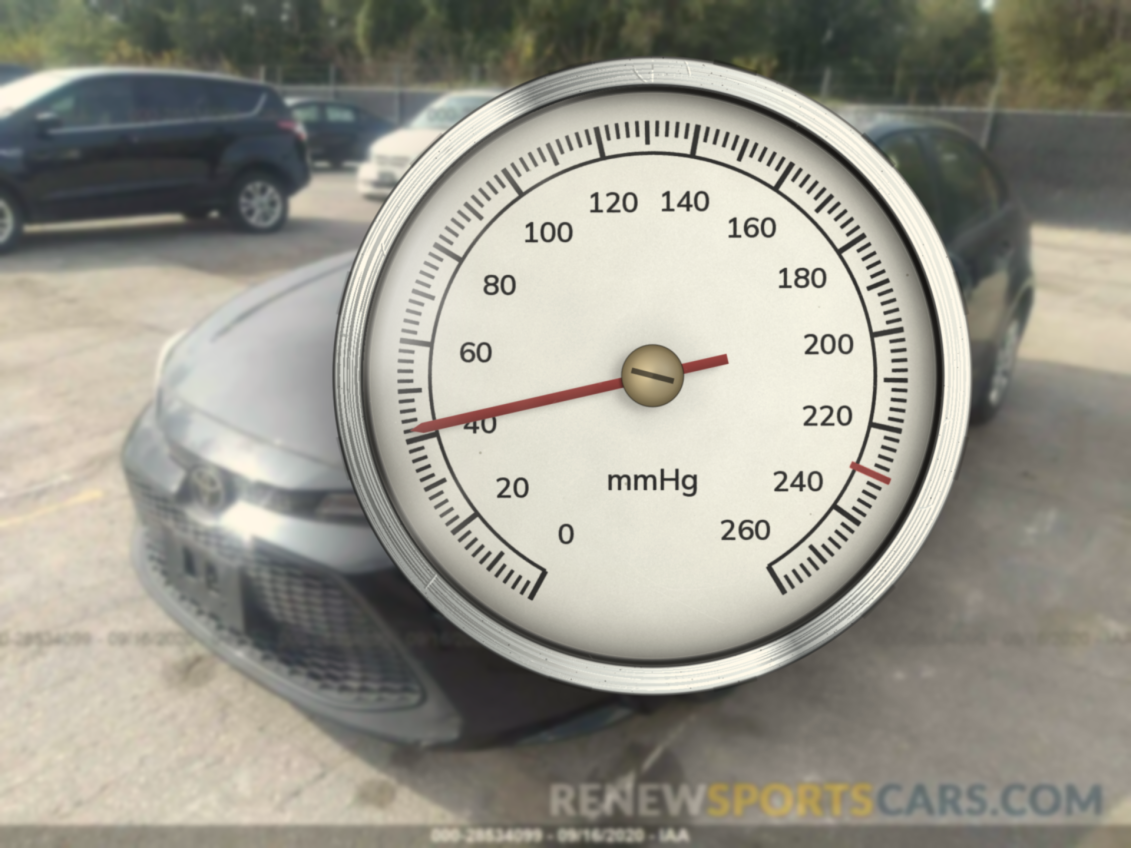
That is **42** mmHg
